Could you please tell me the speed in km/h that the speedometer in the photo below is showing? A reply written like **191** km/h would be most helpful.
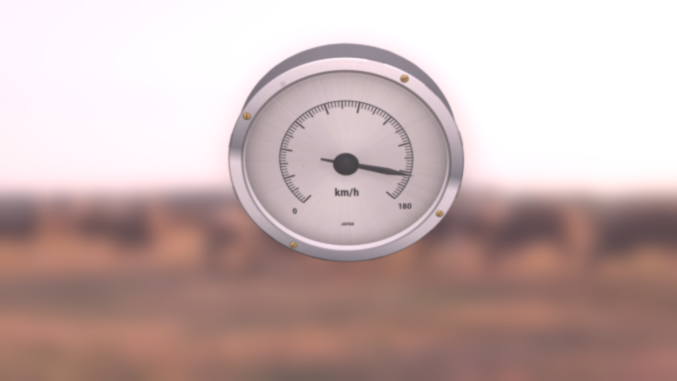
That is **160** km/h
